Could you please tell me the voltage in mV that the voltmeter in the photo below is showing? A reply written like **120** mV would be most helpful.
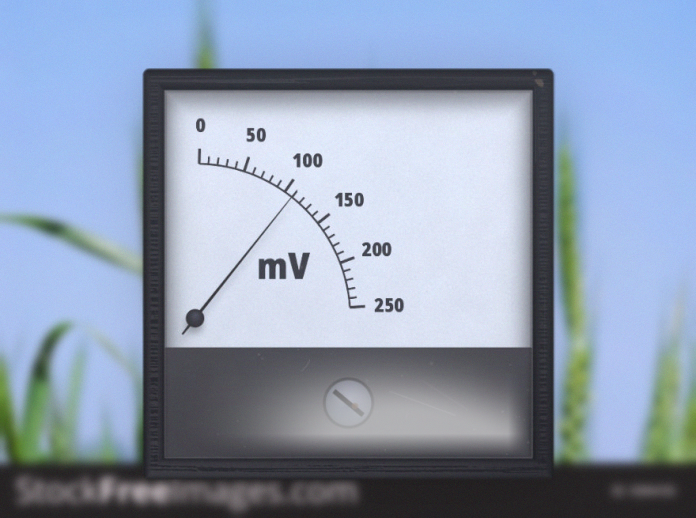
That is **110** mV
